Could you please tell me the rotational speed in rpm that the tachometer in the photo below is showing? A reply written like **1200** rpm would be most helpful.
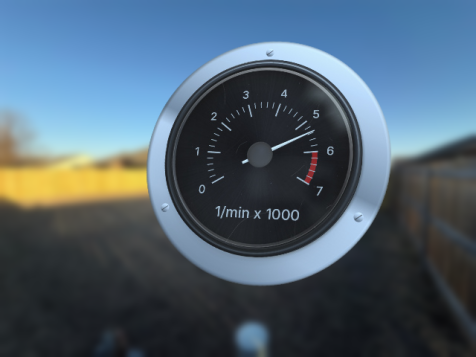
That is **5400** rpm
